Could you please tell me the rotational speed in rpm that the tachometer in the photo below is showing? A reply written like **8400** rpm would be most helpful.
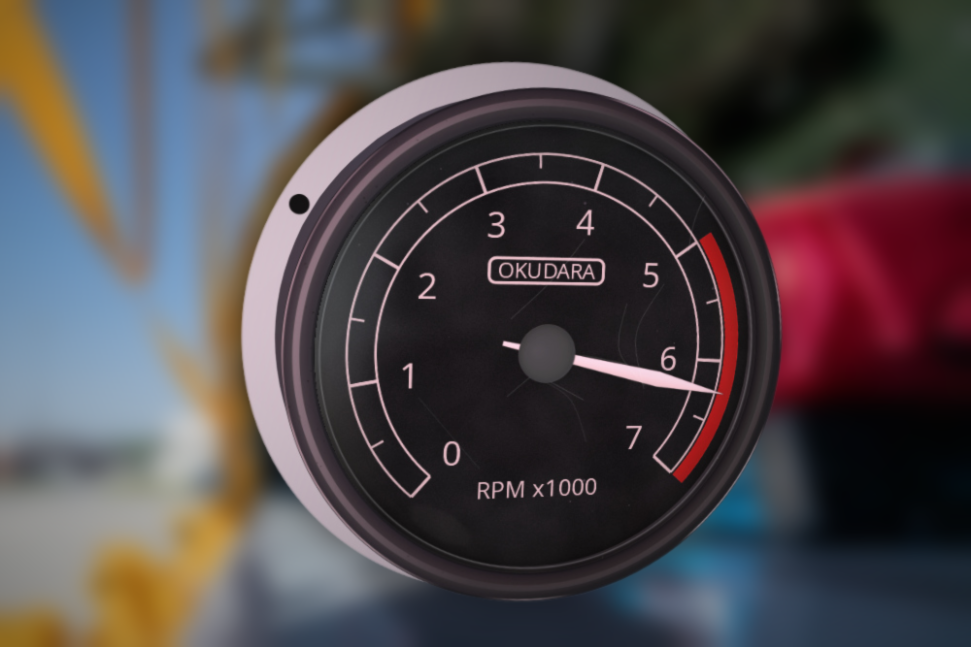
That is **6250** rpm
